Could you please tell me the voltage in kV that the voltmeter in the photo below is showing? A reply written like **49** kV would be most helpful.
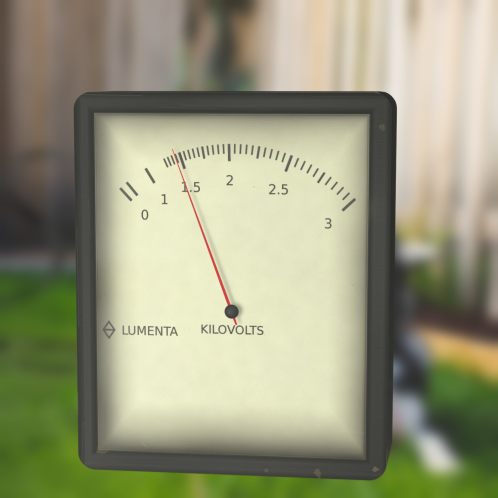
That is **1.45** kV
